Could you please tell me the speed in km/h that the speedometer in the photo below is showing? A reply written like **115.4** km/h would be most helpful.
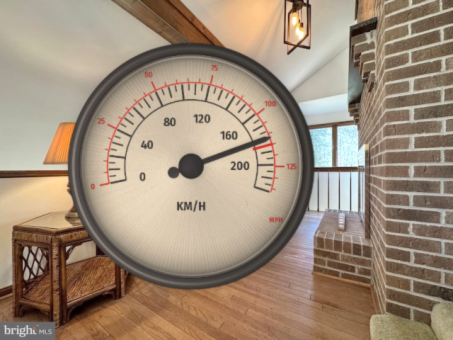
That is **180** km/h
